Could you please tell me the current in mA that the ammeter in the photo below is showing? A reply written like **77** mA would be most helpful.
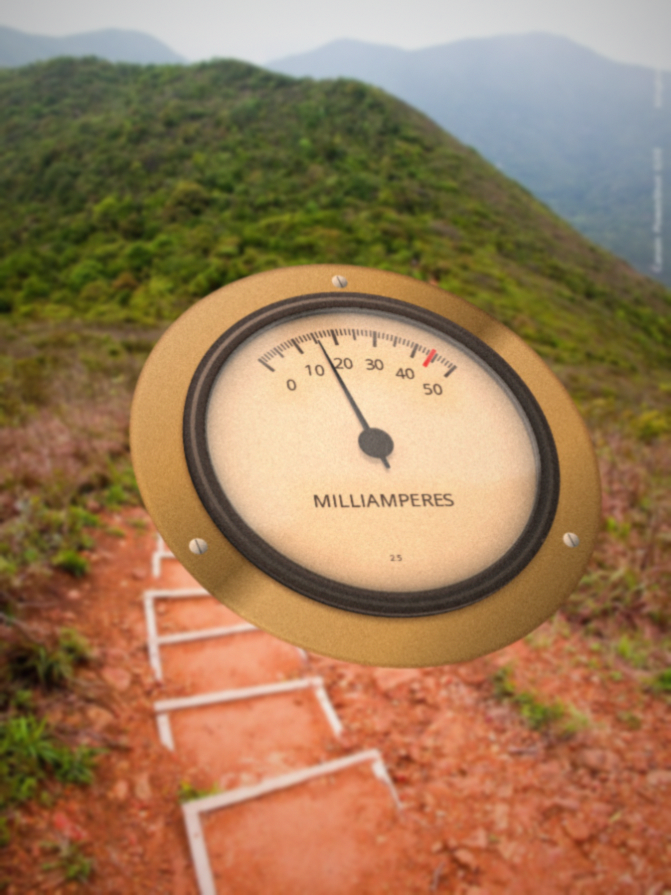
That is **15** mA
